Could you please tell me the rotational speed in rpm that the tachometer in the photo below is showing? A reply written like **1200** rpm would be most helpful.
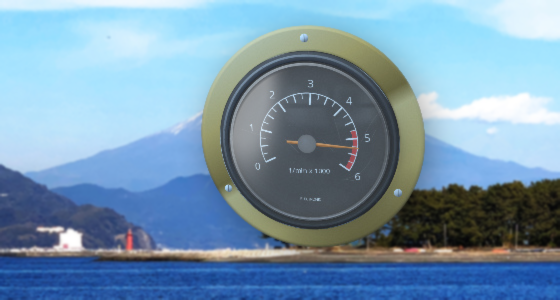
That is **5250** rpm
